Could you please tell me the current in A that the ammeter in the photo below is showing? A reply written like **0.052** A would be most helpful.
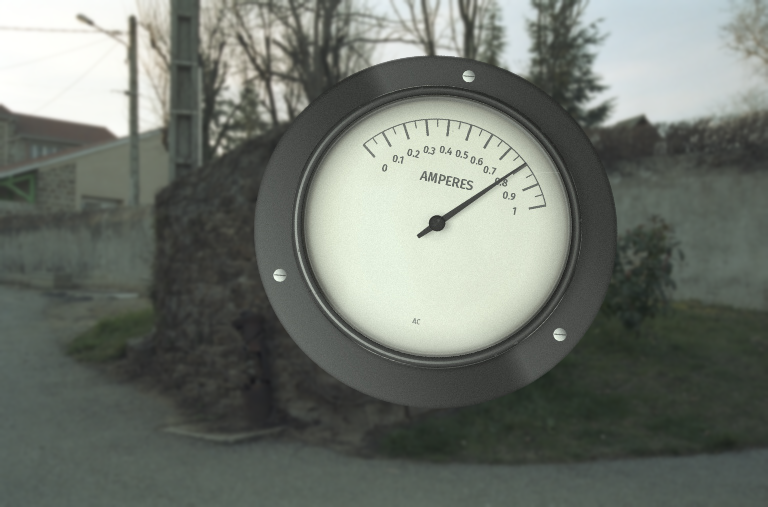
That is **0.8** A
